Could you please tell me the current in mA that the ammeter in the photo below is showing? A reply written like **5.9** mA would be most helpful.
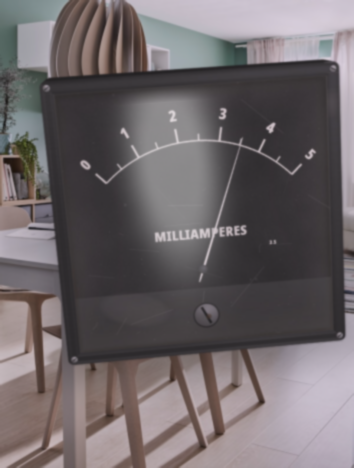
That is **3.5** mA
